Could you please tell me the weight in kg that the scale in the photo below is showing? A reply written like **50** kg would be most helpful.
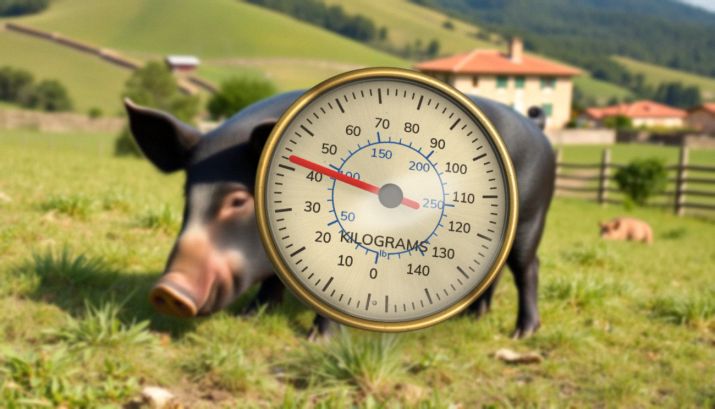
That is **42** kg
